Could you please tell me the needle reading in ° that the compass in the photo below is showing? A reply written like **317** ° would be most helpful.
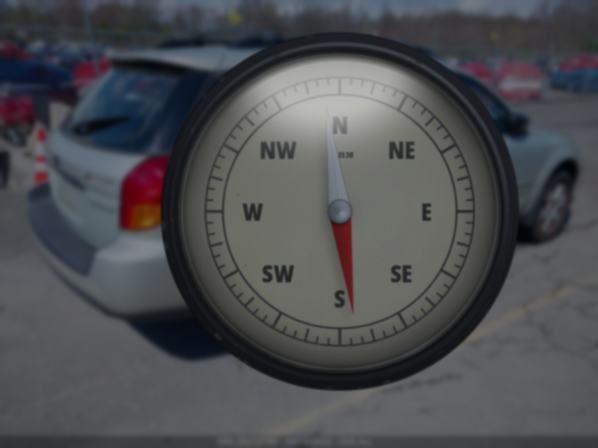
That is **172.5** °
